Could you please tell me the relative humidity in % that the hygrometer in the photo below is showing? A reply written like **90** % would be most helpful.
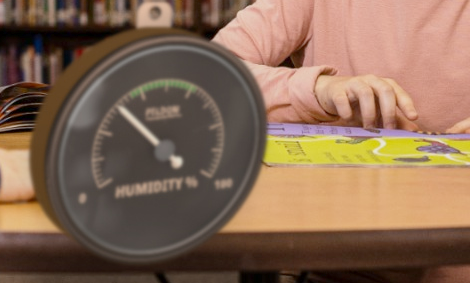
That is **30** %
